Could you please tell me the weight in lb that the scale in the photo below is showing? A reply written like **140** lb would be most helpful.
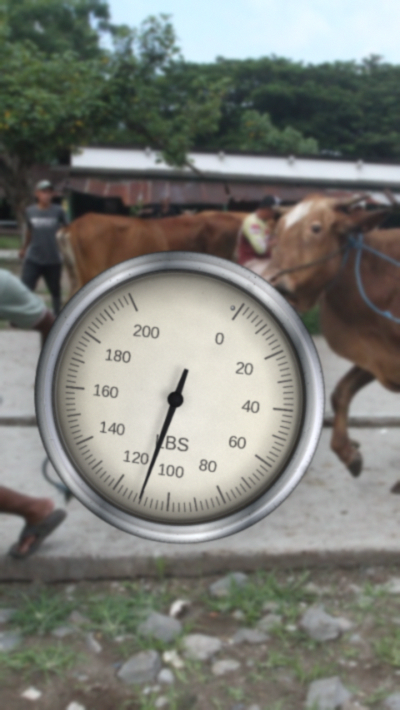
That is **110** lb
